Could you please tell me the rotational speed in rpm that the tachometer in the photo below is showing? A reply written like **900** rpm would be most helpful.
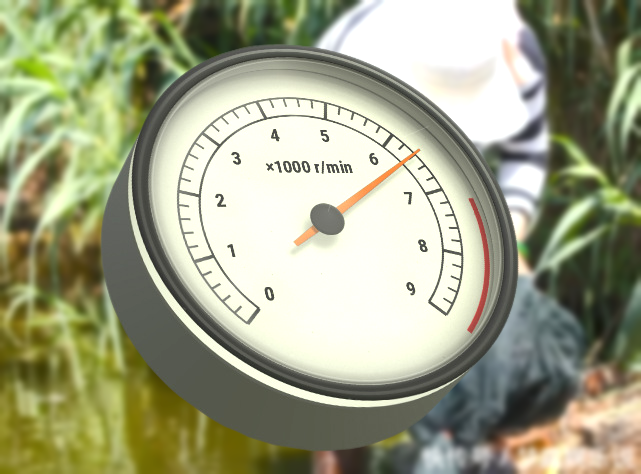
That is **6400** rpm
